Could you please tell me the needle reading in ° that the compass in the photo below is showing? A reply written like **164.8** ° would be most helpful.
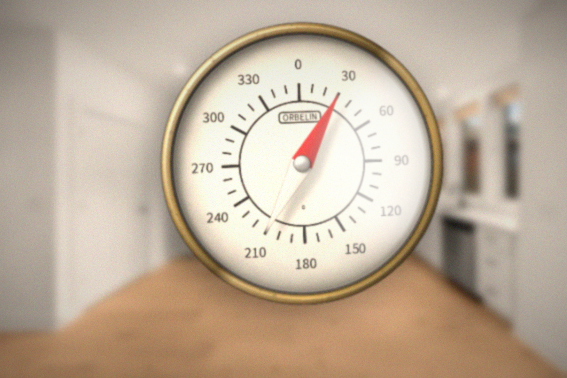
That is **30** °
